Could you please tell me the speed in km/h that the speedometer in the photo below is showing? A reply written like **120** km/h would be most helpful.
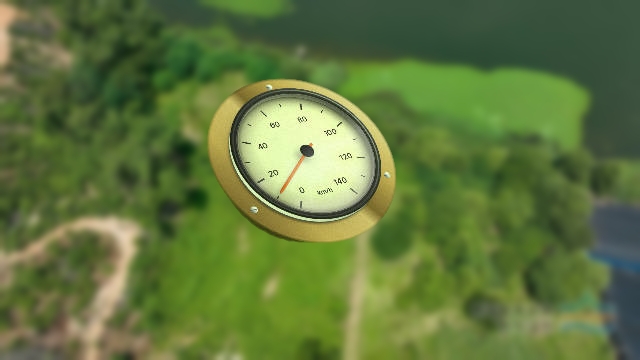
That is **10** km/h
